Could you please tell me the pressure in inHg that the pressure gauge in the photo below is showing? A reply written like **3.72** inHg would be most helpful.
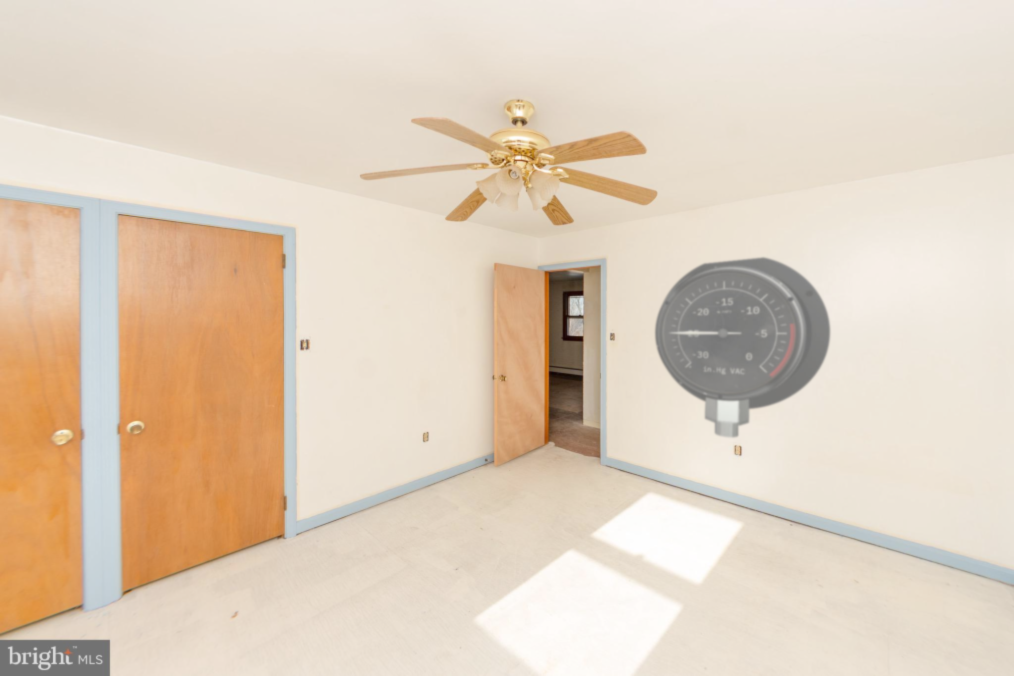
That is **-25** inHg
